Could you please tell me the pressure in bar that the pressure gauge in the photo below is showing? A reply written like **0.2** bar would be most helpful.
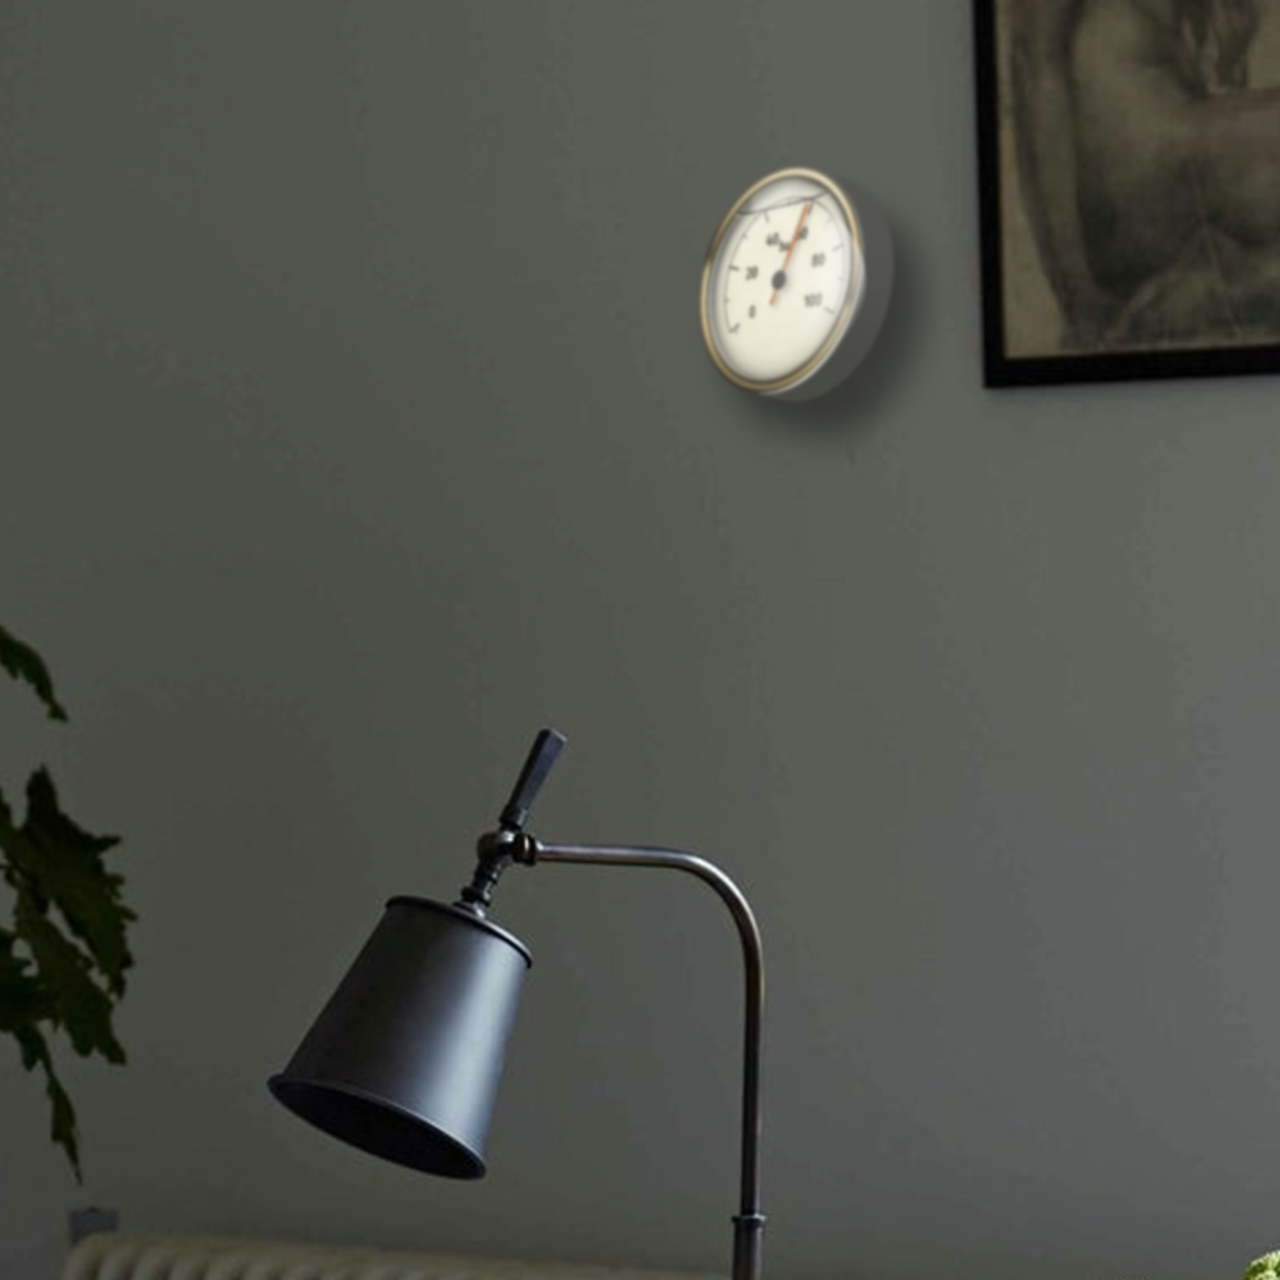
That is **60** bar
